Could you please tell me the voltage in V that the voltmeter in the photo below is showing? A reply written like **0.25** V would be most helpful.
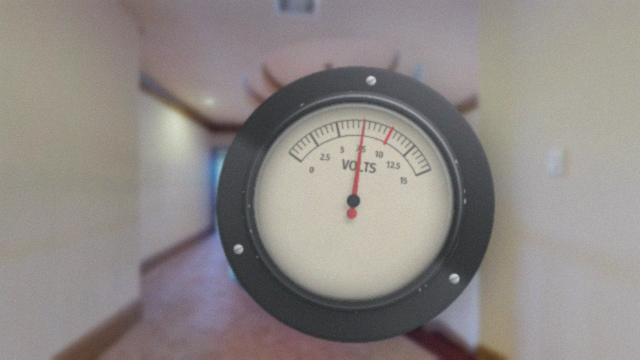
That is **7.5** V
